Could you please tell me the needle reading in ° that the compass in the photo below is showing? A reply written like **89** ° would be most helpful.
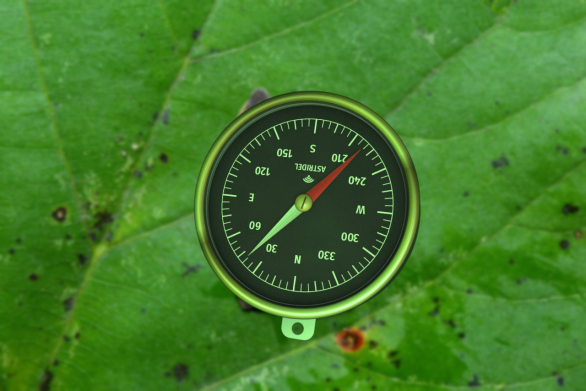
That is **220** °
